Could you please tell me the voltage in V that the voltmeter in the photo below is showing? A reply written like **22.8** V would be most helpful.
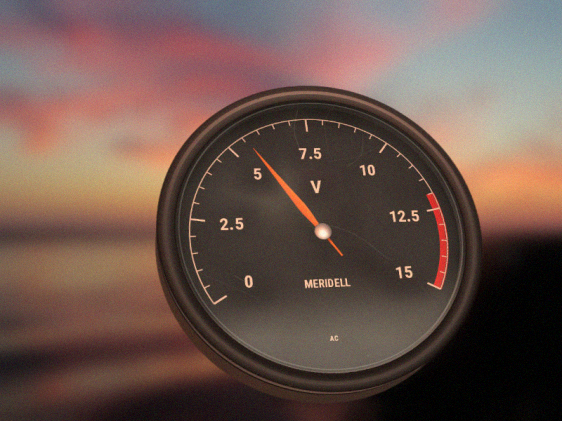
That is **5.5** V
